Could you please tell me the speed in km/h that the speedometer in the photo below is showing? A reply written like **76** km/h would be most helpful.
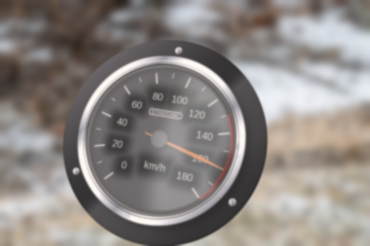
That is **160** km/h
